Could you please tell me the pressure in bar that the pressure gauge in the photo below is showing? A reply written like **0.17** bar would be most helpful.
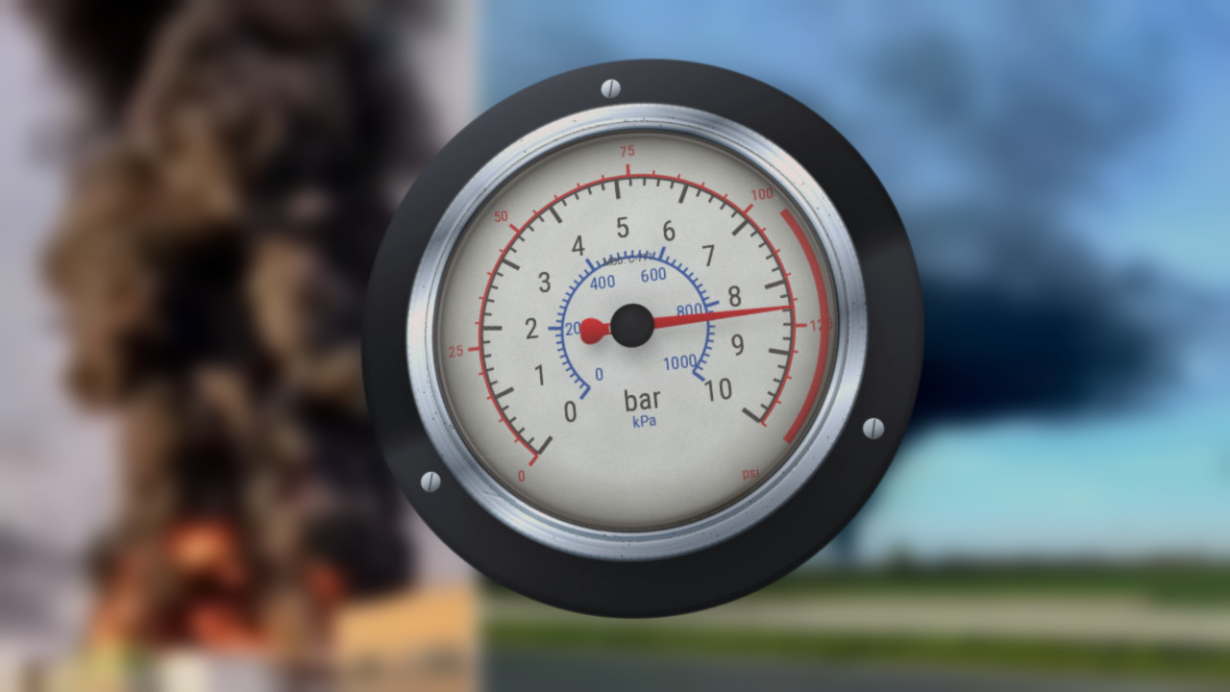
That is **8.4** bar
